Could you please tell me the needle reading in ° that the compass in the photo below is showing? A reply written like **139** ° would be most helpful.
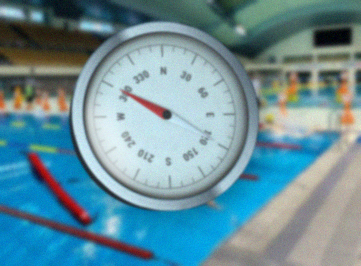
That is **300** °
